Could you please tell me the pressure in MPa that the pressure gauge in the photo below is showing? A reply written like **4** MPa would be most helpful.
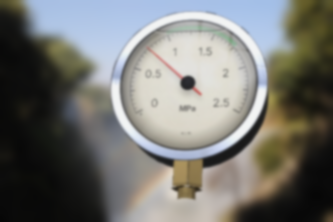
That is **0.75** MPa
